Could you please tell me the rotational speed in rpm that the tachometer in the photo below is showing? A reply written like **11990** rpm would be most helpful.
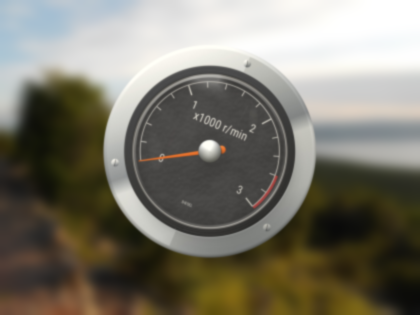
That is **0** rpm
